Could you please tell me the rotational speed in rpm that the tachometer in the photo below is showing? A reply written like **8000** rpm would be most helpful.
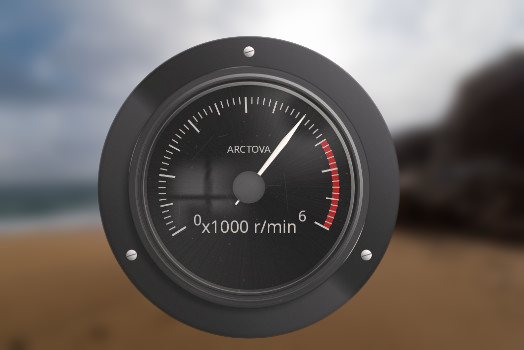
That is **4000** rpm
